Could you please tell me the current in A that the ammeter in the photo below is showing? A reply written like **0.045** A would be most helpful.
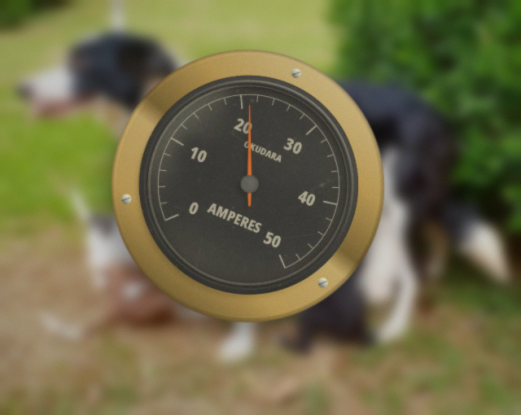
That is **21** A
